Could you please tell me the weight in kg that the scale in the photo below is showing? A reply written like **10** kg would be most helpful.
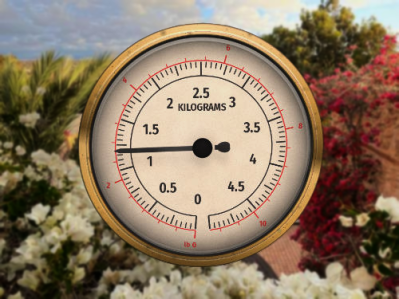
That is **1.2** kg
